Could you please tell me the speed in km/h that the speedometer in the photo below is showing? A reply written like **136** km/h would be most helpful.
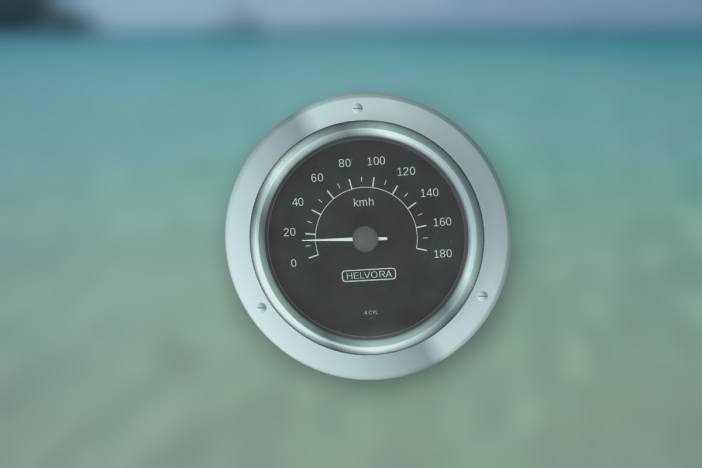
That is **15** km/h
